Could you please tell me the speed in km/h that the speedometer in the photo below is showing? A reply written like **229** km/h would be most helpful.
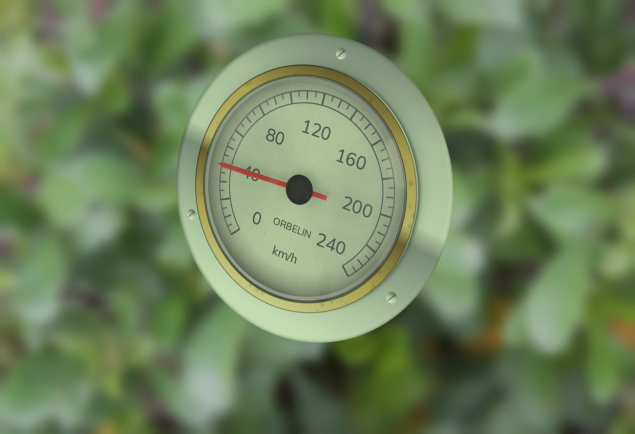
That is **40** km/h
